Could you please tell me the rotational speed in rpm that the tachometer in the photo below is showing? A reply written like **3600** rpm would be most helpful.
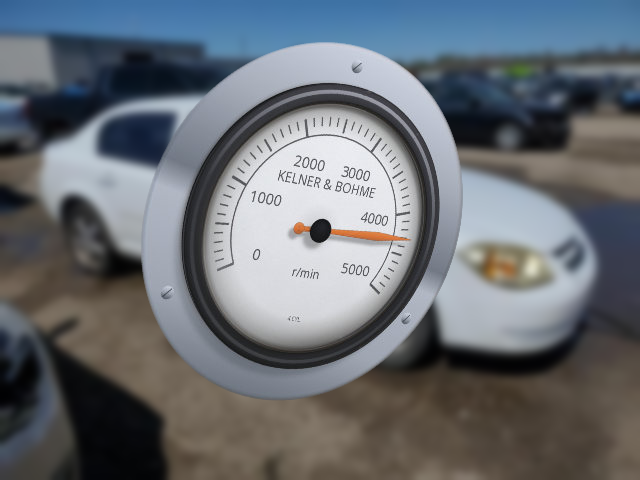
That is **4300** rpm
